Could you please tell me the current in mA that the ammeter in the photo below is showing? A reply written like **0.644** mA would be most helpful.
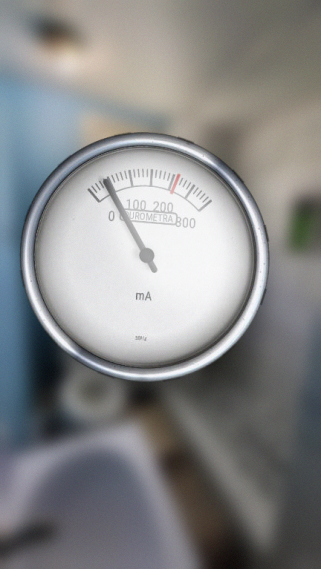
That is **40** mA
